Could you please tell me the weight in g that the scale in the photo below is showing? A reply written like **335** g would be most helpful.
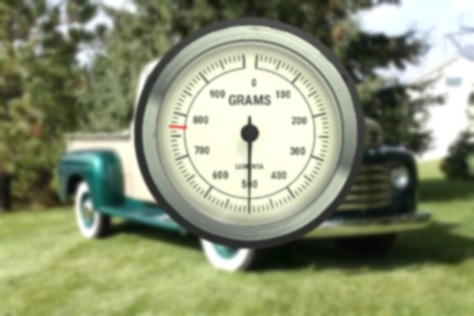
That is **500** g
